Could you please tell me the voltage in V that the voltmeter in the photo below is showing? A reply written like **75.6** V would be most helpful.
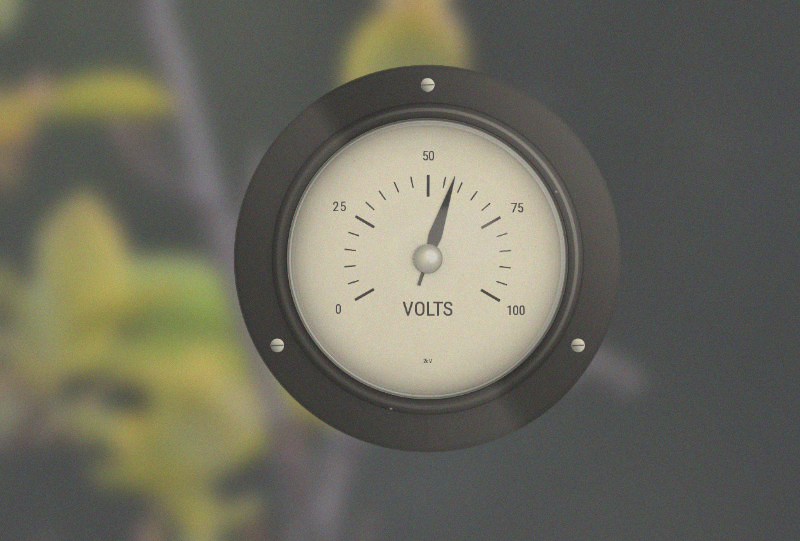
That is **57.5** V
